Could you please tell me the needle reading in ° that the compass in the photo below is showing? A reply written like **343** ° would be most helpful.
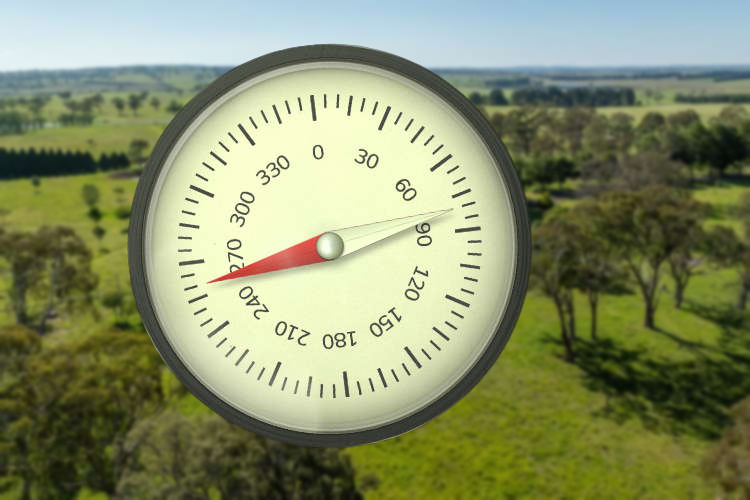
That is **260** °
